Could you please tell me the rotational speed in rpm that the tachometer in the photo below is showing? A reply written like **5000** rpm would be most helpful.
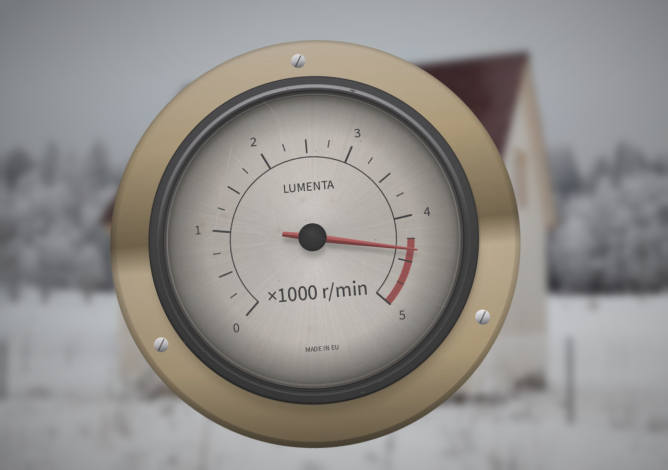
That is **4375** rpm
